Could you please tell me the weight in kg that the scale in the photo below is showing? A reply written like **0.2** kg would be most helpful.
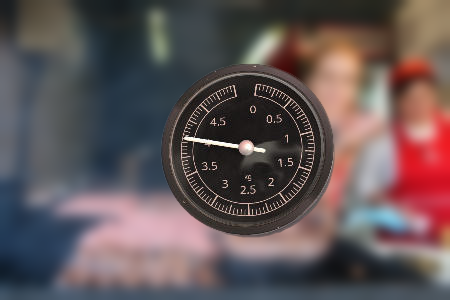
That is **4** kg
